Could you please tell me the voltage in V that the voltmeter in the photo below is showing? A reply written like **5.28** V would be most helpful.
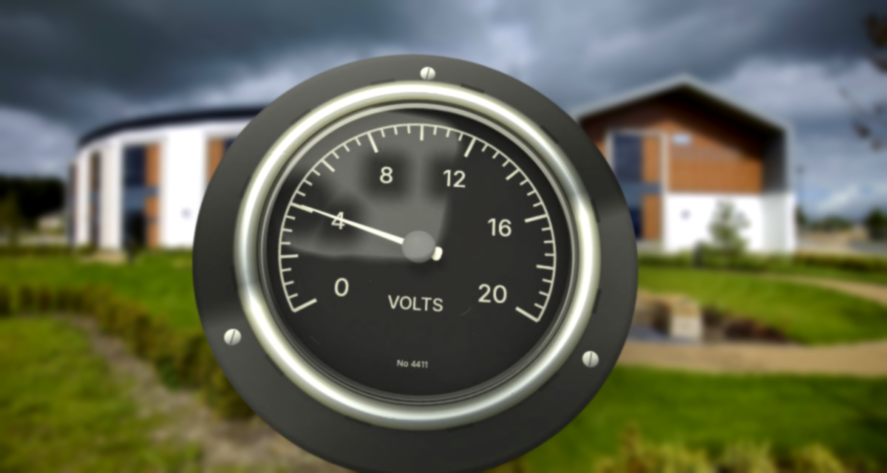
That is **4** V
